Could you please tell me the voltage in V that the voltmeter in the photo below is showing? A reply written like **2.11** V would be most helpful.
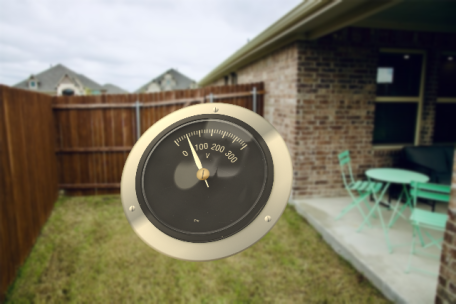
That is **50** V
